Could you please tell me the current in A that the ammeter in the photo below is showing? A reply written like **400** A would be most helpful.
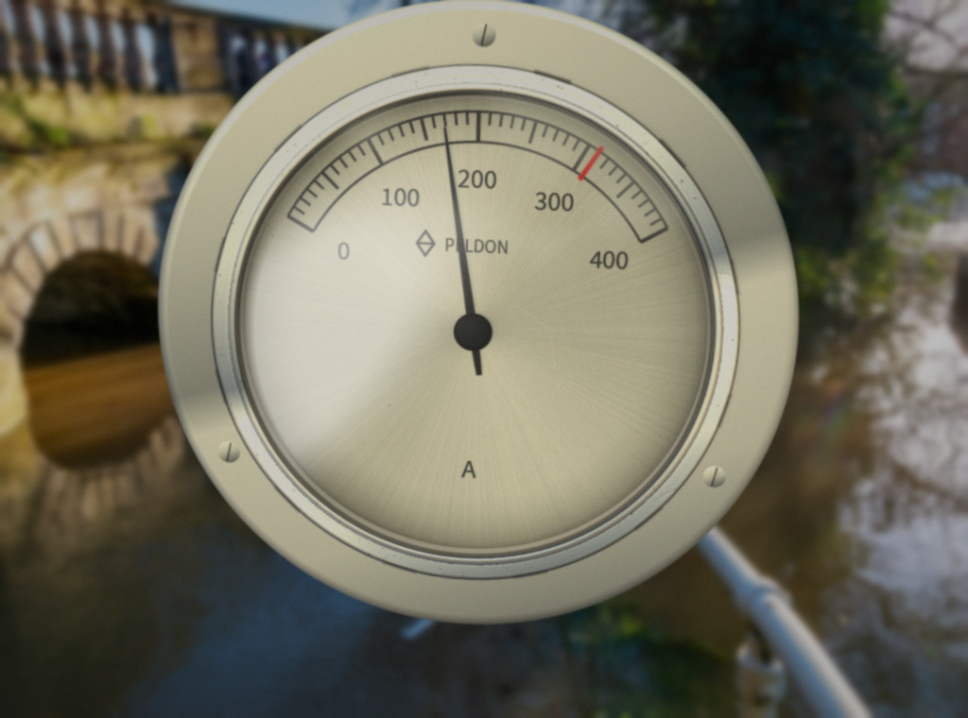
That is **170** A
